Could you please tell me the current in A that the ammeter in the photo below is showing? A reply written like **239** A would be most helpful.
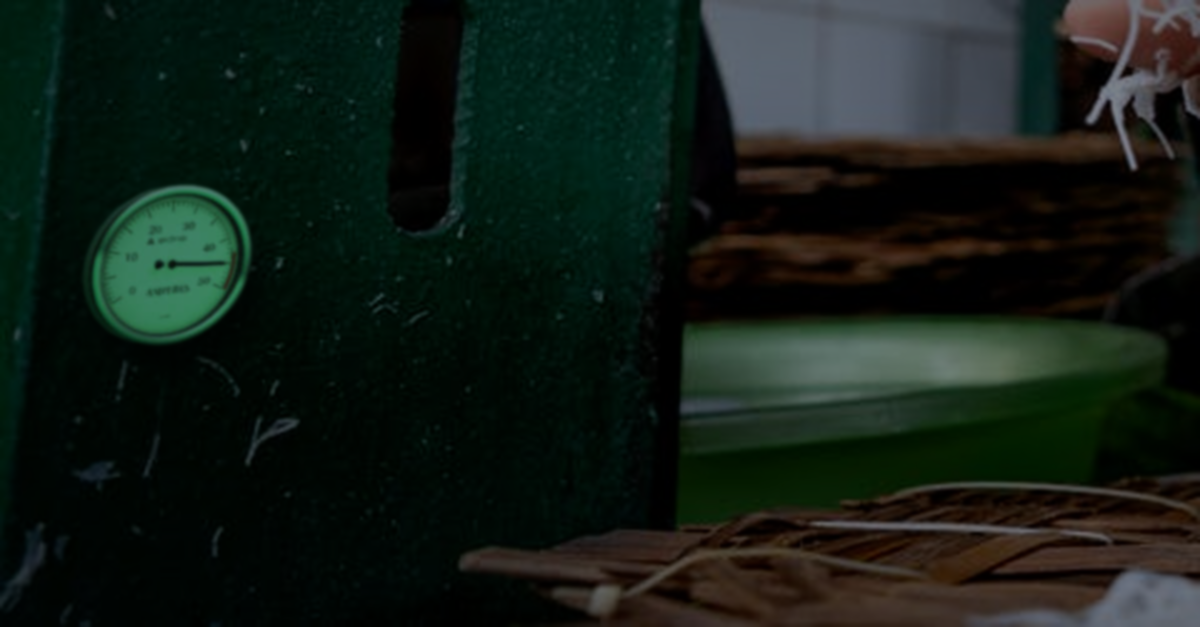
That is **45** A
